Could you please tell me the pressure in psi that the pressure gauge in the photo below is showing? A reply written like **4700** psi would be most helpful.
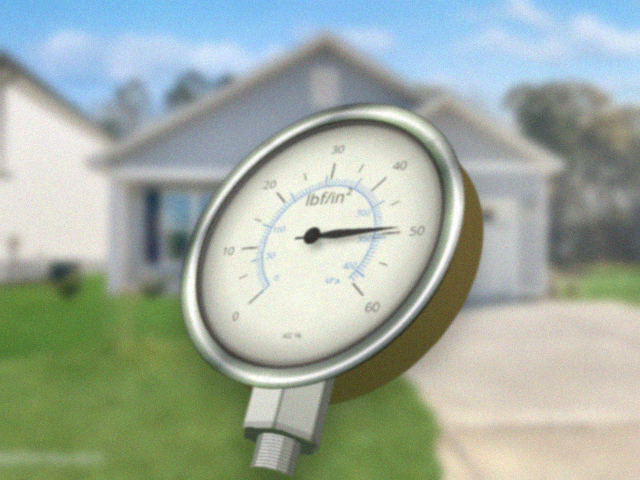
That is **50** psi
